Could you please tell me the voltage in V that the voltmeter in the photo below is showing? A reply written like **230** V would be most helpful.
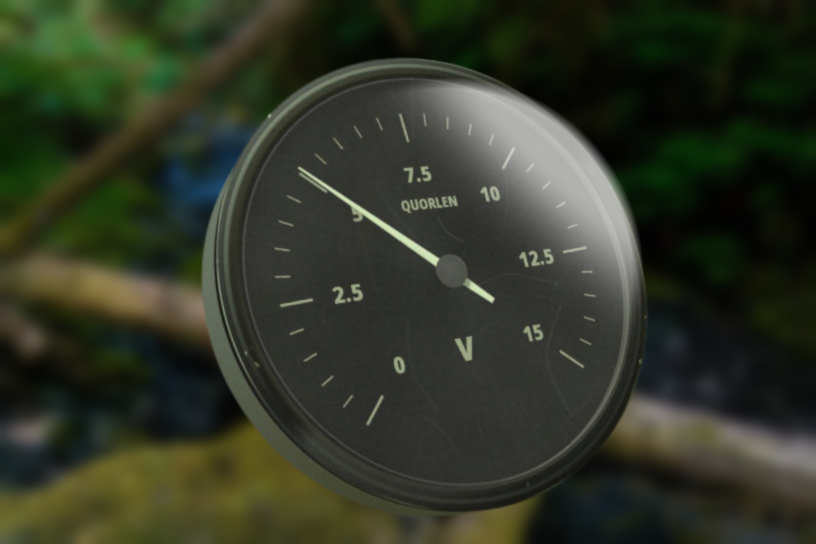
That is **5** V
